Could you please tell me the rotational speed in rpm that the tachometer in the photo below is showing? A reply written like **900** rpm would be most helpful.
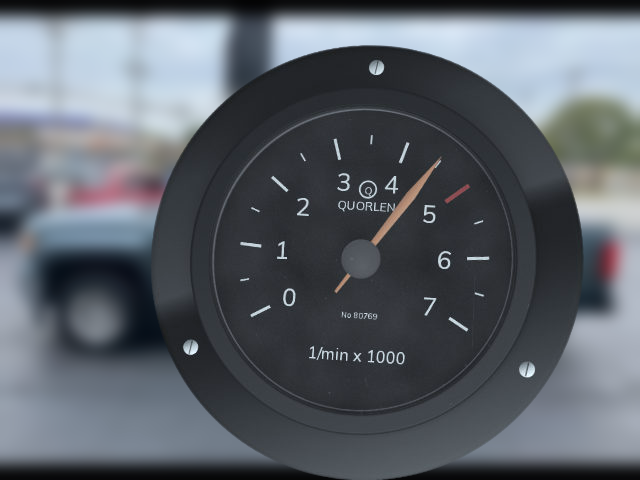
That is **4500** rpm
